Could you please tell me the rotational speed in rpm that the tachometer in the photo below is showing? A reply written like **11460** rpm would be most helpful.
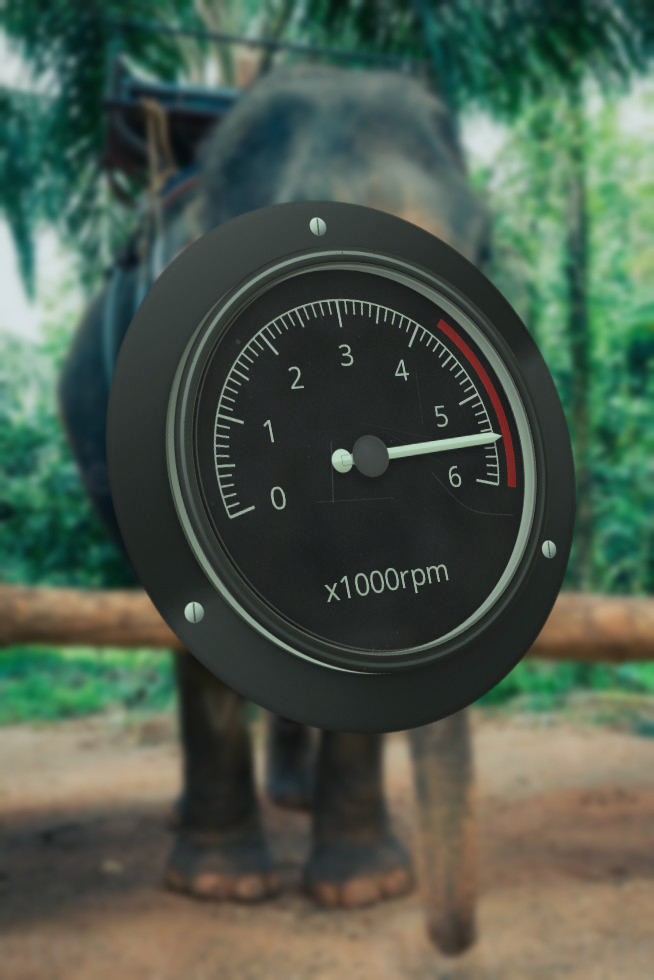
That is **5500** rpm
